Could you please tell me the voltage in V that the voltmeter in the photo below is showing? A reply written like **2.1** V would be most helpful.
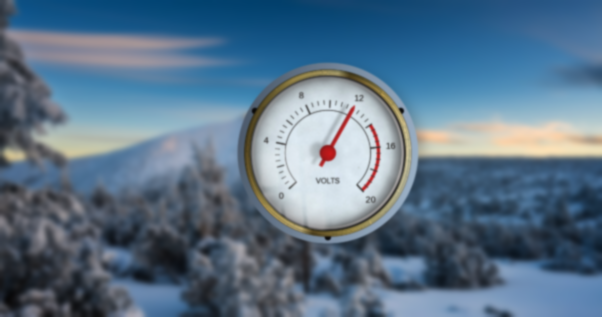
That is **12** V
